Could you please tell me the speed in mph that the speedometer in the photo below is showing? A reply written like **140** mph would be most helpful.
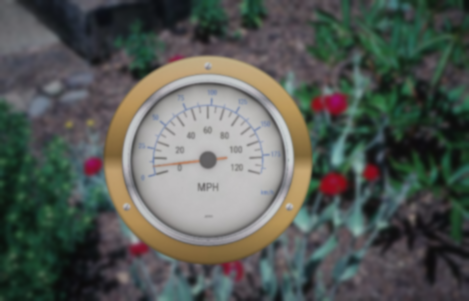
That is **5** mph
